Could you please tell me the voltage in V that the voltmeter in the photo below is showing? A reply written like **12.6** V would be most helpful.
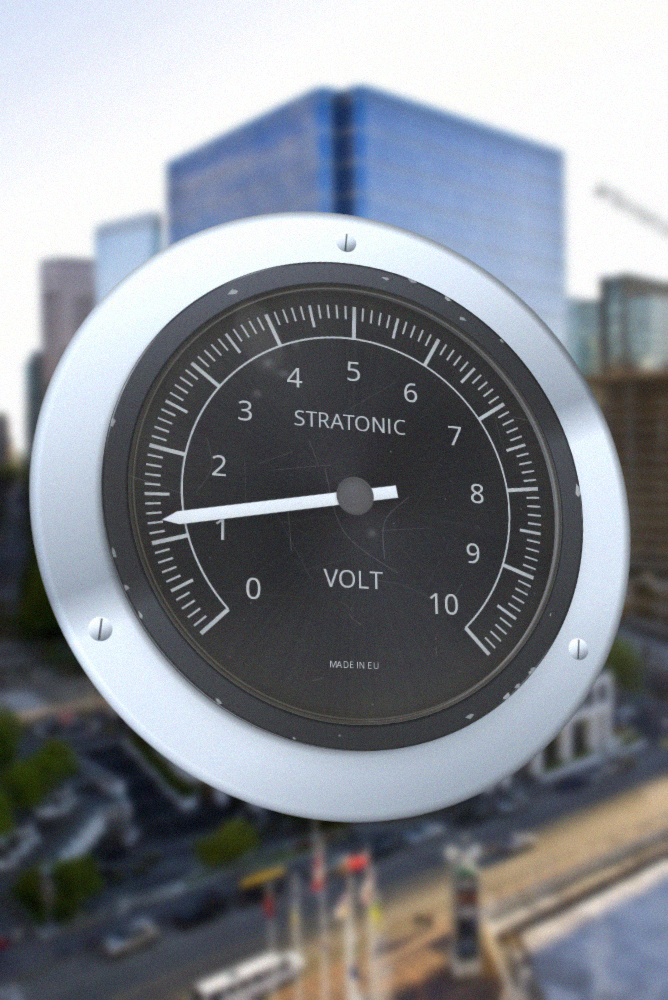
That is **1.2** V
